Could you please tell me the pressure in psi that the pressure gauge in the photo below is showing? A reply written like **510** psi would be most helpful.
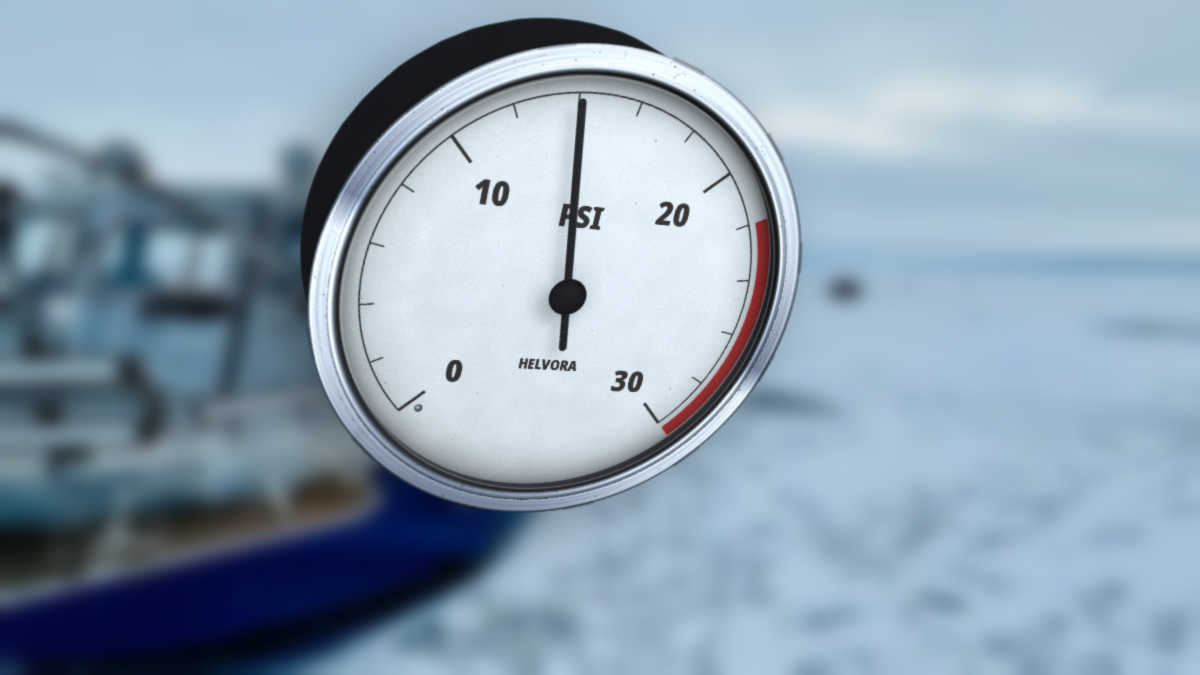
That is **14** psi
